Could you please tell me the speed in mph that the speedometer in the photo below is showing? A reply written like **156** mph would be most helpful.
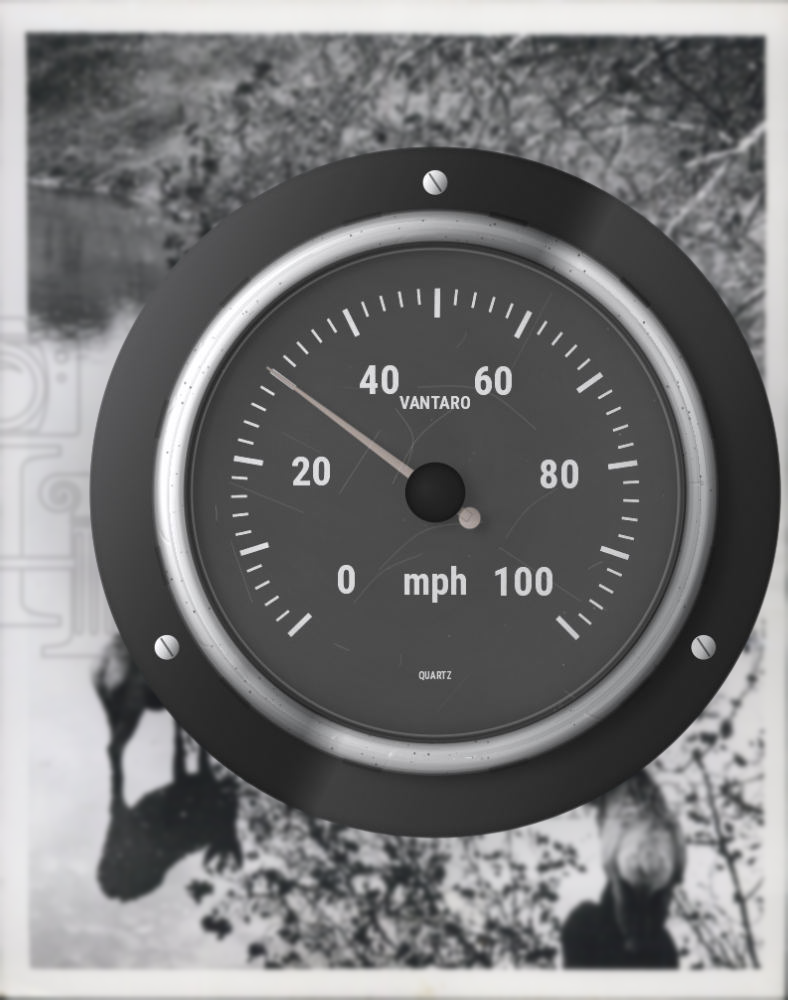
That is **30** mph
